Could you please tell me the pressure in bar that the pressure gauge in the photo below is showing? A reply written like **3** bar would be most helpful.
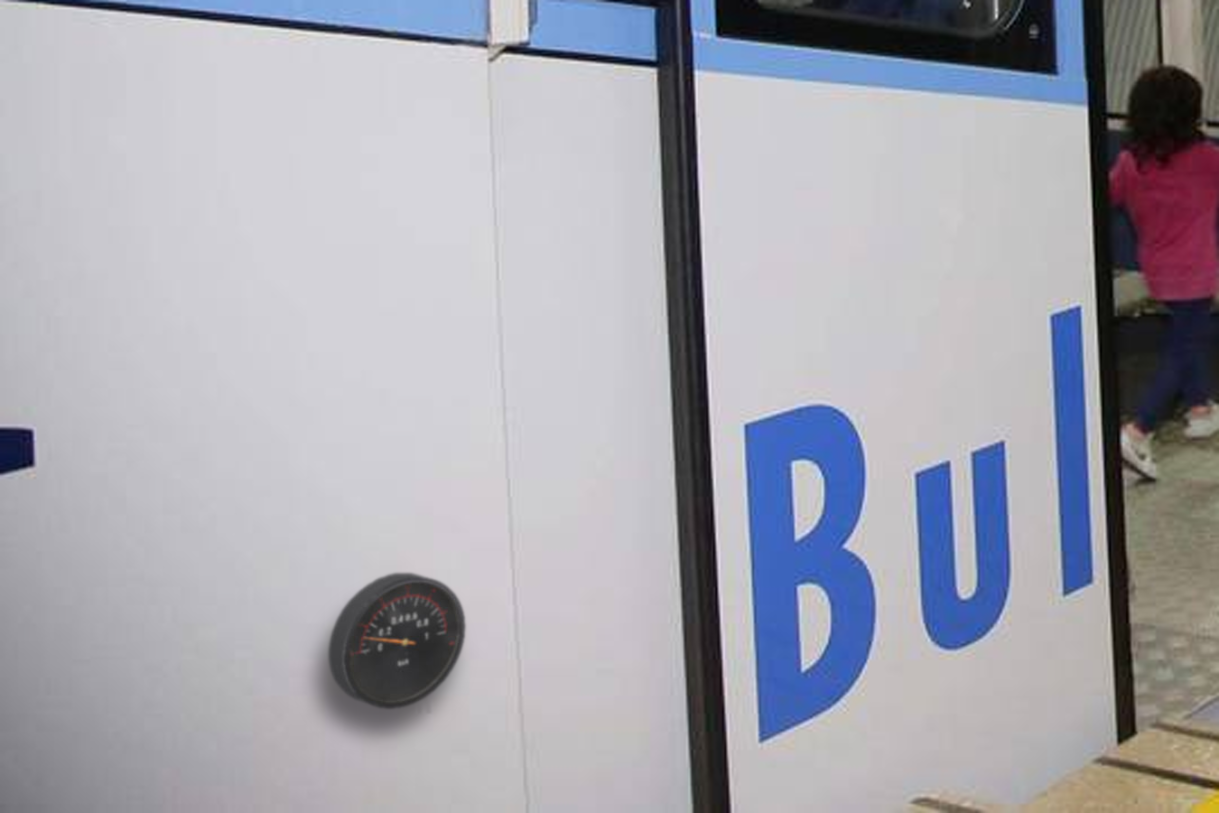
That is **0.1** bar
